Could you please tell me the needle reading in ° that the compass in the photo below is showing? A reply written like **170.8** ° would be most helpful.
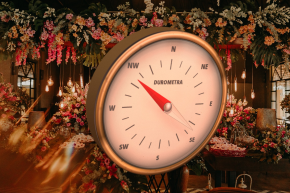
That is **307.5** °
